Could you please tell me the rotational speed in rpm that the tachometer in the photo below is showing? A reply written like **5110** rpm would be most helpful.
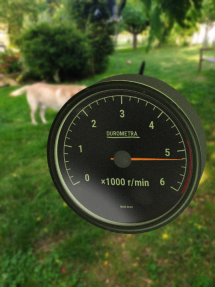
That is **5200** rpm
